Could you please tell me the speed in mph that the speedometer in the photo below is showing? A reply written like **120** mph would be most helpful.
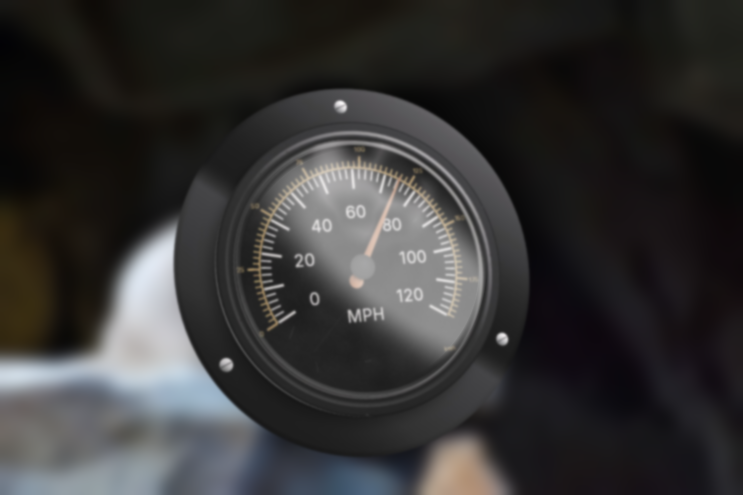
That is **74** mph
